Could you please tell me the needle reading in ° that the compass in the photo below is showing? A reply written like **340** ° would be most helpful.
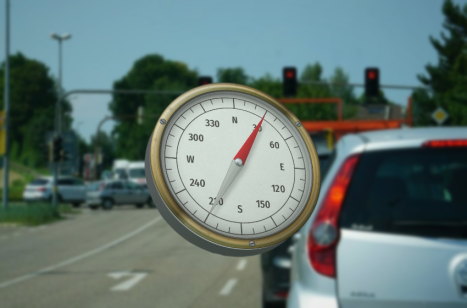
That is **30** °
